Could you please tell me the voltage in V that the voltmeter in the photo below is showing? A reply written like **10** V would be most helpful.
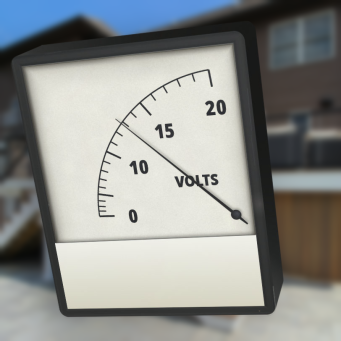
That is **13** V
